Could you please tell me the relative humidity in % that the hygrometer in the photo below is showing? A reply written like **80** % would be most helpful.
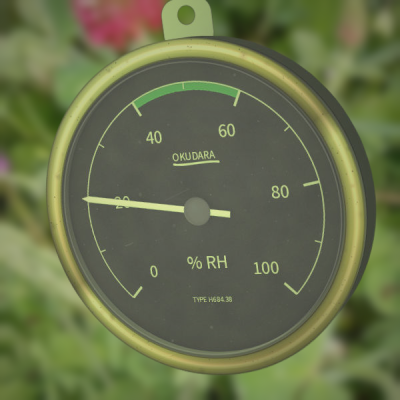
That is **20** %
